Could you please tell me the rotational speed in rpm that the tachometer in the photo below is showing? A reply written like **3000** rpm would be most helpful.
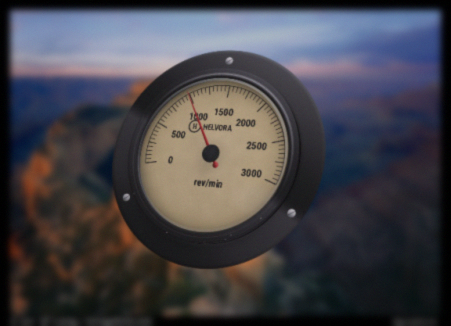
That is **1000** rpm
